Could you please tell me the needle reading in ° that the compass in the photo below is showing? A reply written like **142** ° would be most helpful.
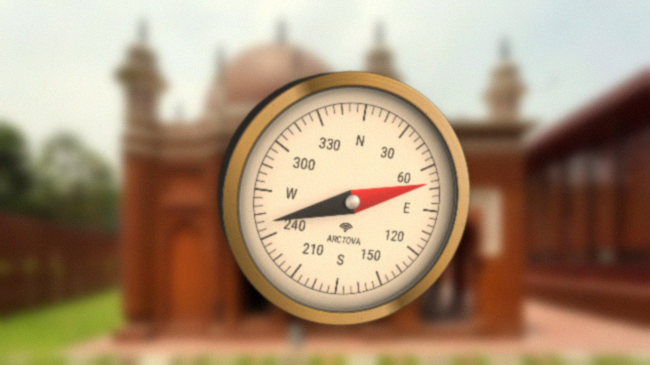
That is **70** °
